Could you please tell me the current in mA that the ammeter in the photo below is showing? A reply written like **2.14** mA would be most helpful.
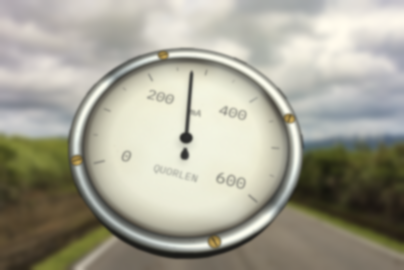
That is **275** mA
